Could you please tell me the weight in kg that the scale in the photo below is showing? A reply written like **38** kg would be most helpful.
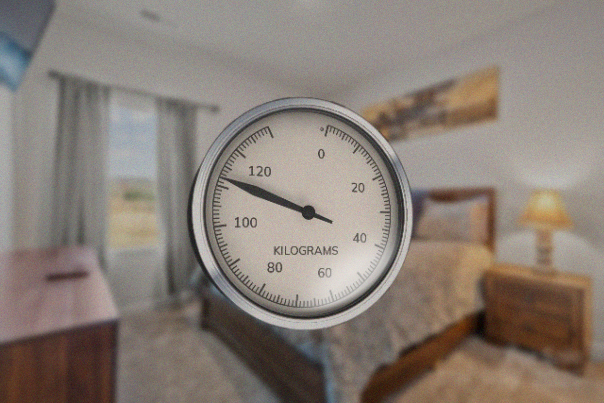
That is **112** kg
